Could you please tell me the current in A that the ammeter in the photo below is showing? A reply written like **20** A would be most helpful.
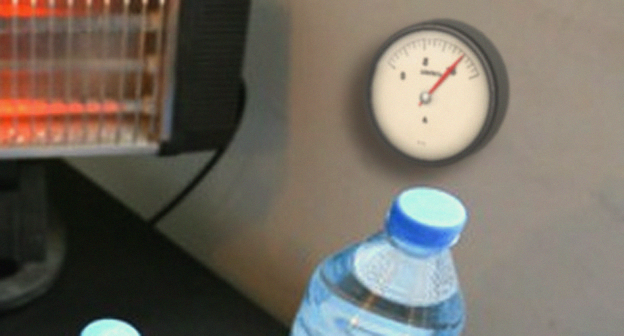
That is **16** A
